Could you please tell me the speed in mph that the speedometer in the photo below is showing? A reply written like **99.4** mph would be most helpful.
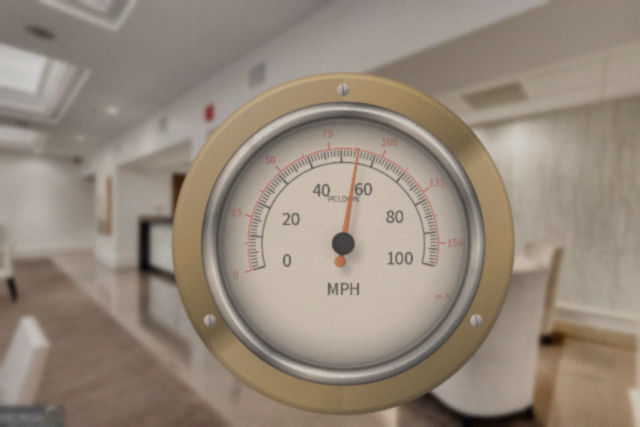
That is **55** mph
